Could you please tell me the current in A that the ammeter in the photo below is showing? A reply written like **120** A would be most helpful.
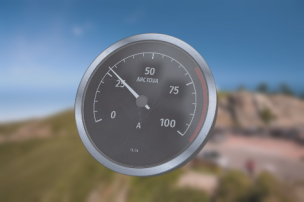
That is **27.5** A
